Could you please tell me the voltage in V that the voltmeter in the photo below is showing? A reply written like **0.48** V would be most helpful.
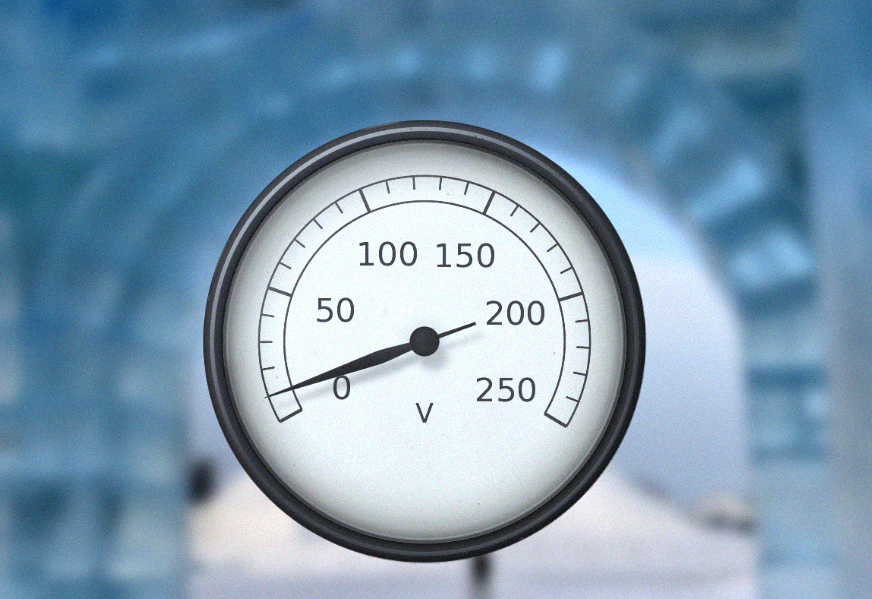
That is **10** V
